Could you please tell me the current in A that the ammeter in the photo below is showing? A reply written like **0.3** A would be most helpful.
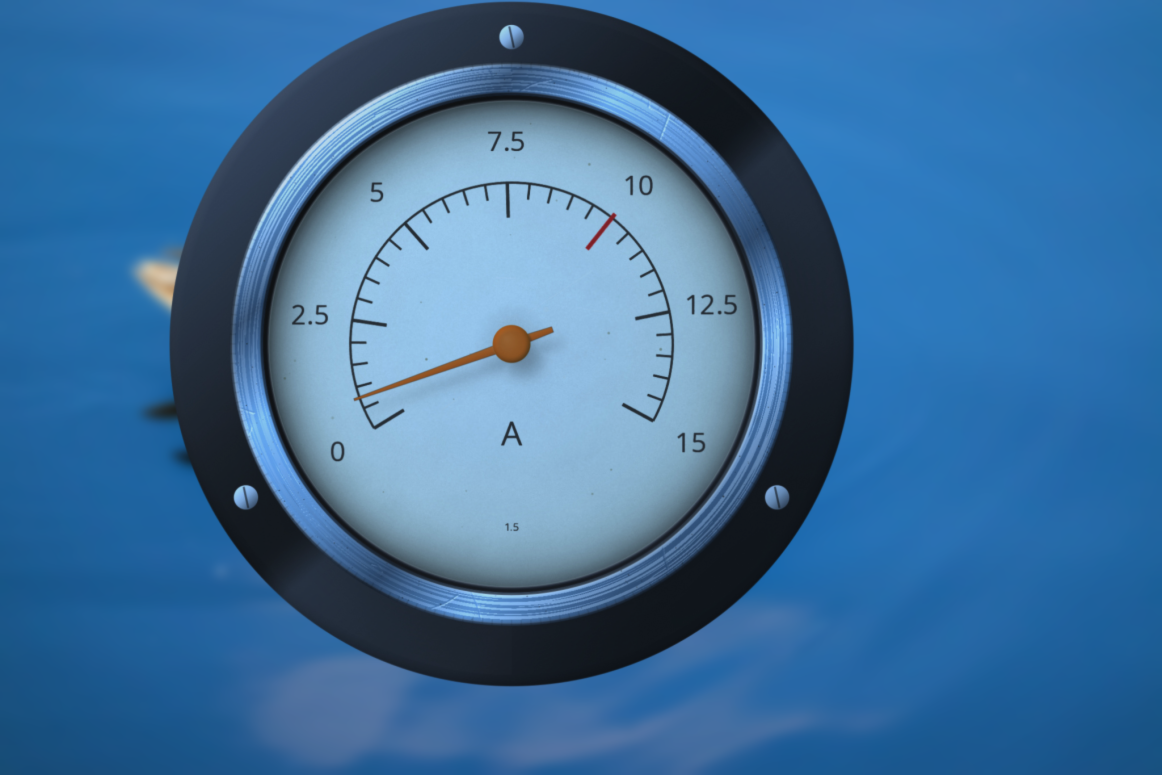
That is **0.75** A
